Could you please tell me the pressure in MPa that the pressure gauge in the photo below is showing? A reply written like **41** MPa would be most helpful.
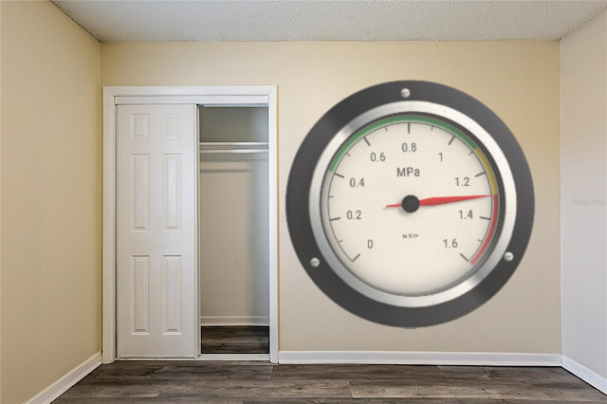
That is **1.3** MPa
